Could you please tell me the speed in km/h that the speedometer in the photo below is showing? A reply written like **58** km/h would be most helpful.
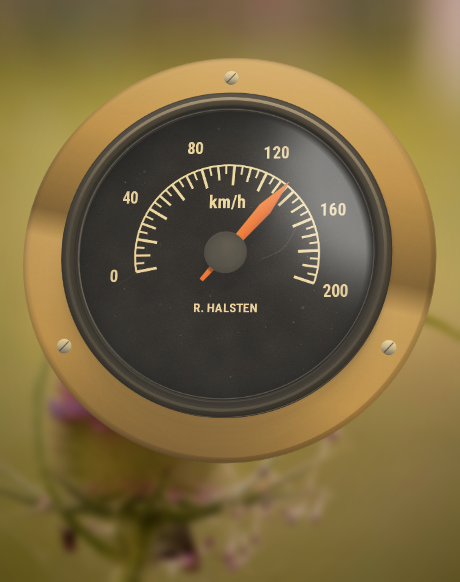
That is **135** km/h
